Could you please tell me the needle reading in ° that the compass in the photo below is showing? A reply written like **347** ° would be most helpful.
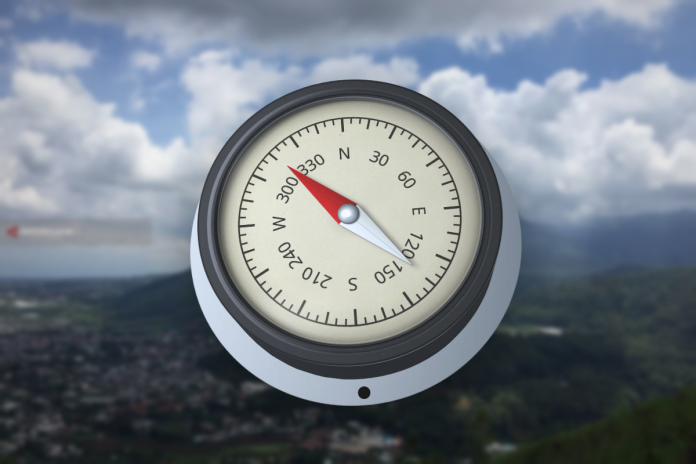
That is **315** °
